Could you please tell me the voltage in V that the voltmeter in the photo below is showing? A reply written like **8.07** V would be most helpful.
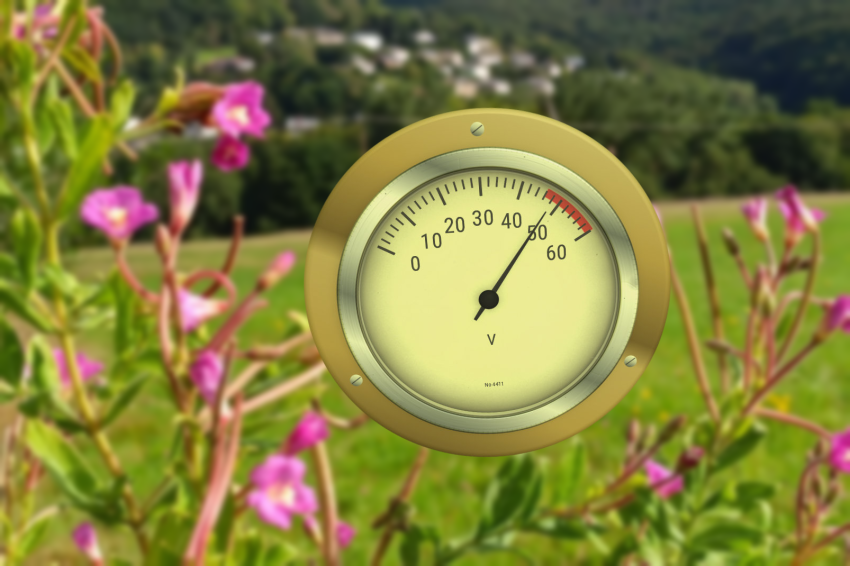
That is **48** V
